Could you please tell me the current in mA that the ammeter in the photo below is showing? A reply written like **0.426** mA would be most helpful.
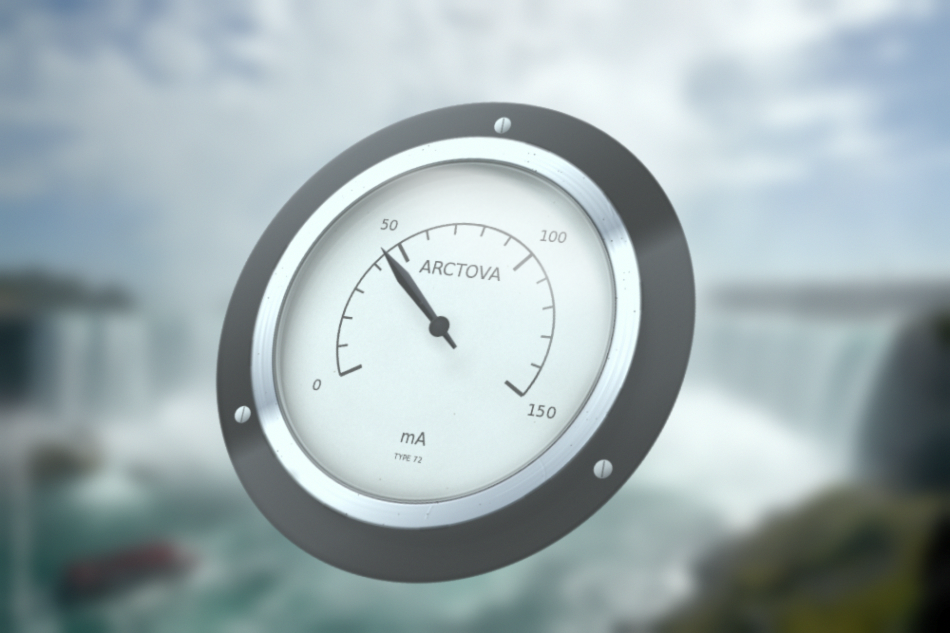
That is **45** mA
